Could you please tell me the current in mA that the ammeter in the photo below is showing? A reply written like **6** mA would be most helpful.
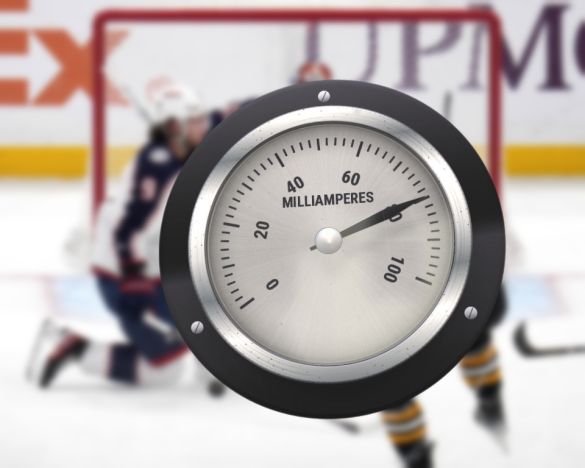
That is **80** mA
